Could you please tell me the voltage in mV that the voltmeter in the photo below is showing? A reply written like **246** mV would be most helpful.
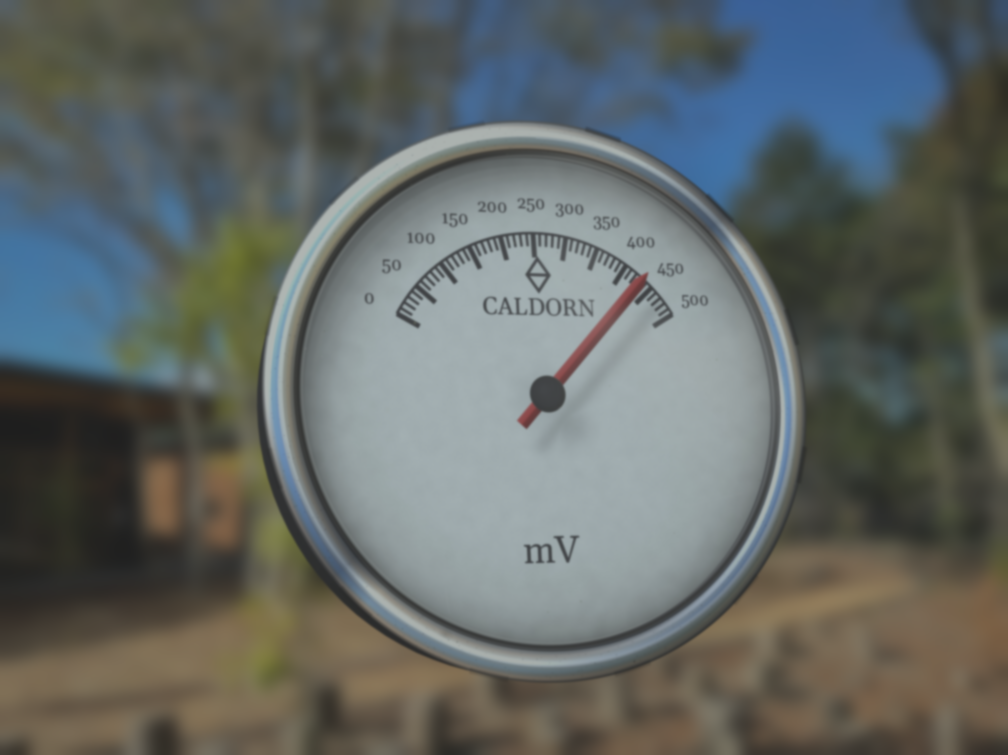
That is **430** mV
